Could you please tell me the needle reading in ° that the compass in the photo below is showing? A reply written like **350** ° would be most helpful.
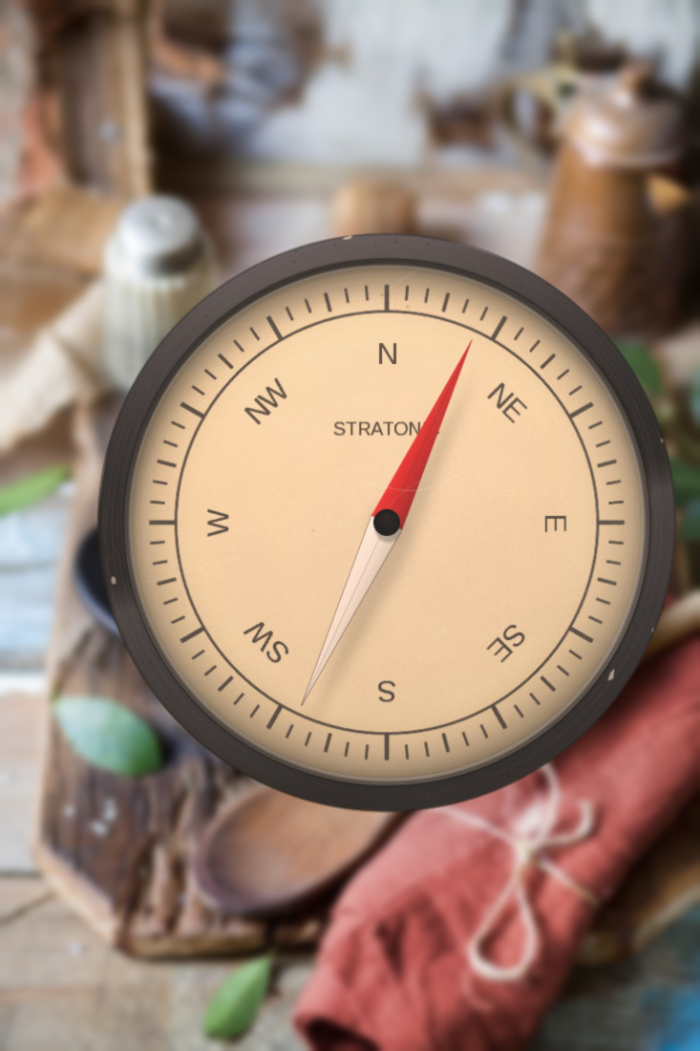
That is **25** °
